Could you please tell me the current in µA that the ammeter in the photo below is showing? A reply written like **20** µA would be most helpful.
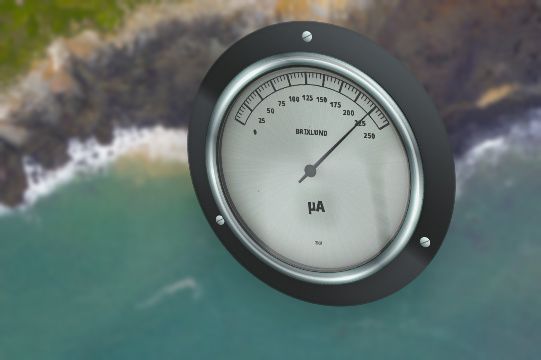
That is **225** µA
